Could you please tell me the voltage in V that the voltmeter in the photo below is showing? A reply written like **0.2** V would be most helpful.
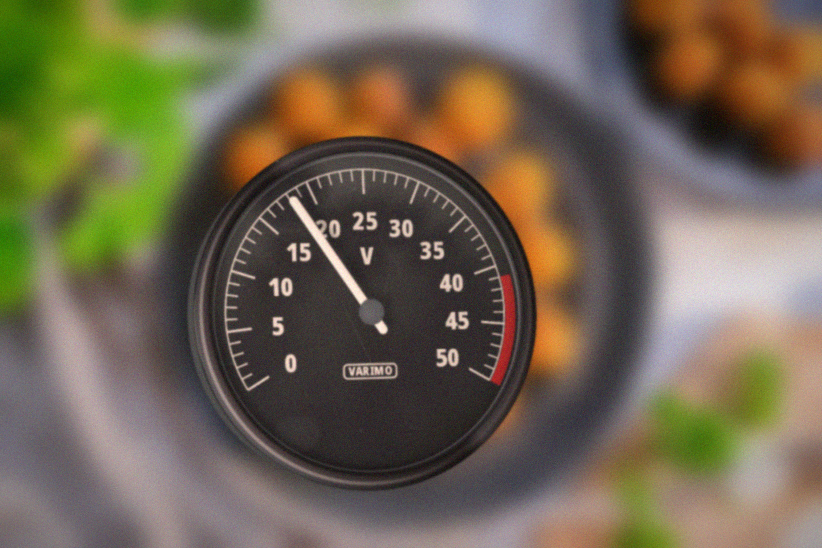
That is **18** V
